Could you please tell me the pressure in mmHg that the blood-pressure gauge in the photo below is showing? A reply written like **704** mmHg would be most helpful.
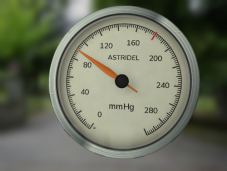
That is **90** mmHg
